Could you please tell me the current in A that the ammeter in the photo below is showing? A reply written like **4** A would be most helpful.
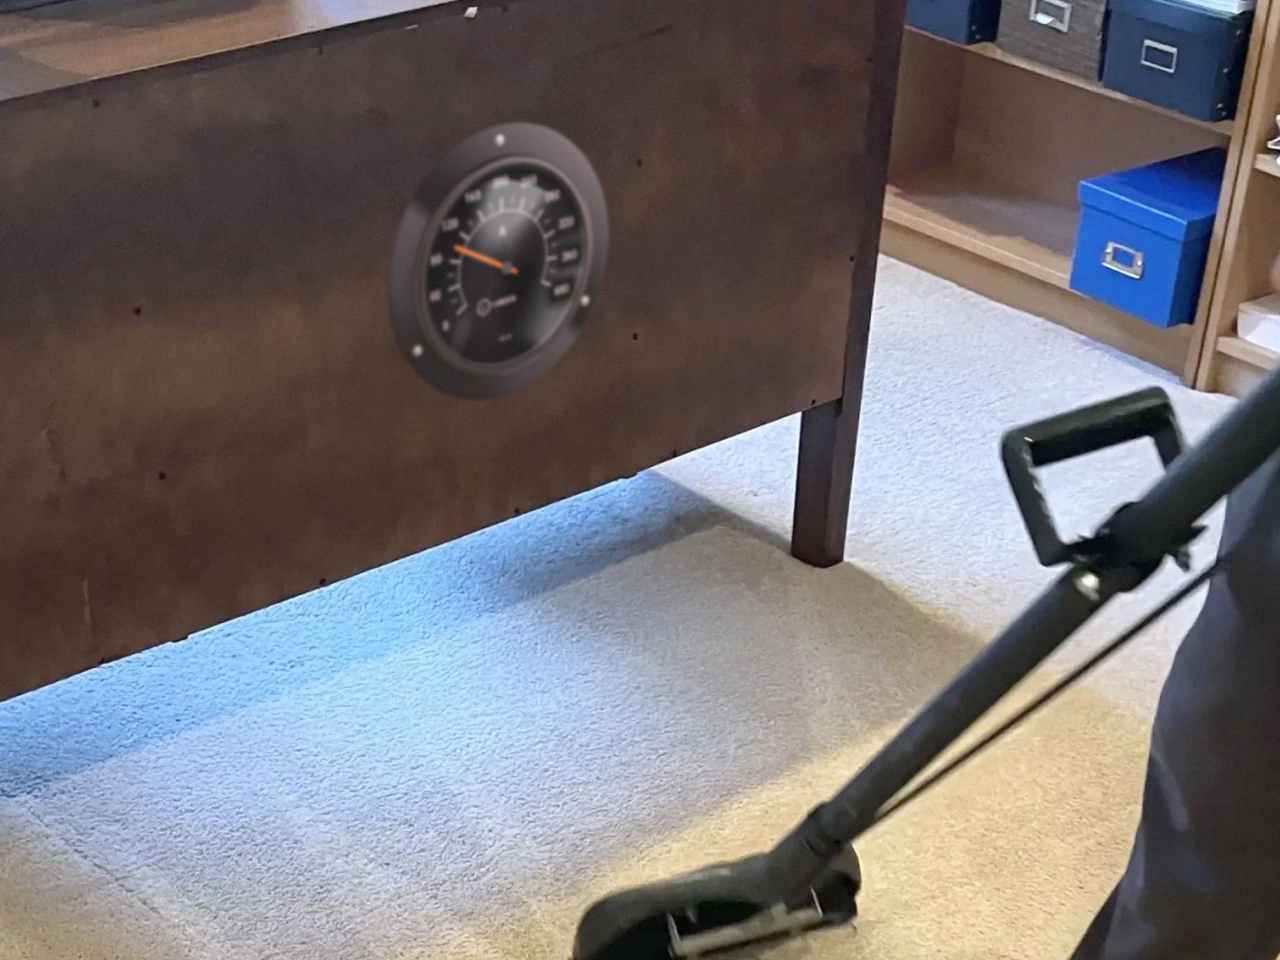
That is **100** A
